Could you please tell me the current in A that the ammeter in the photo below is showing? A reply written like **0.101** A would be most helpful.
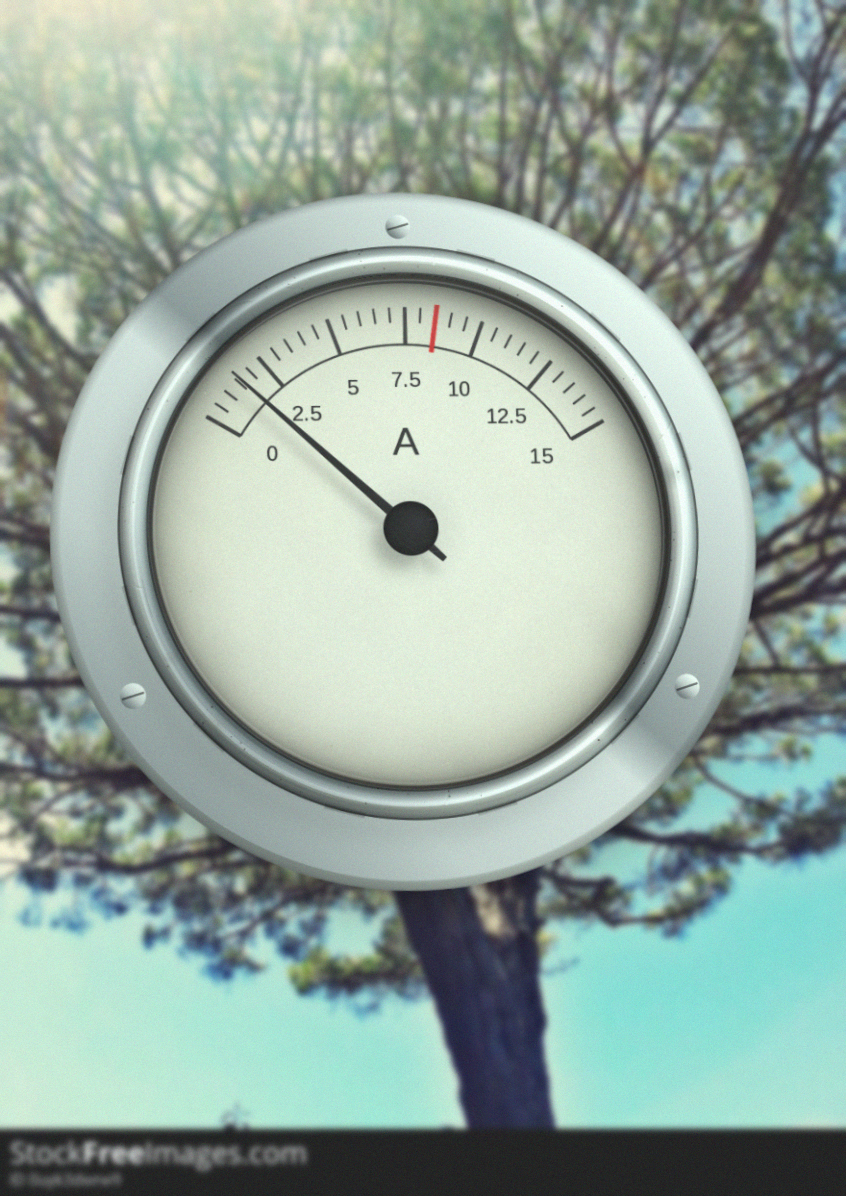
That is **1.5** A
